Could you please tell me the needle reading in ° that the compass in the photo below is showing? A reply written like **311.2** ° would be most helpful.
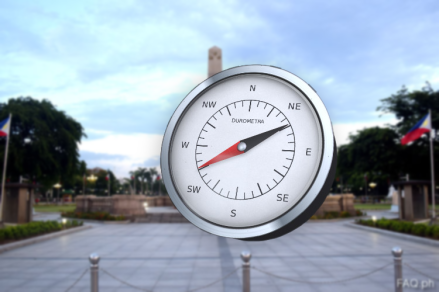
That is **240** °
